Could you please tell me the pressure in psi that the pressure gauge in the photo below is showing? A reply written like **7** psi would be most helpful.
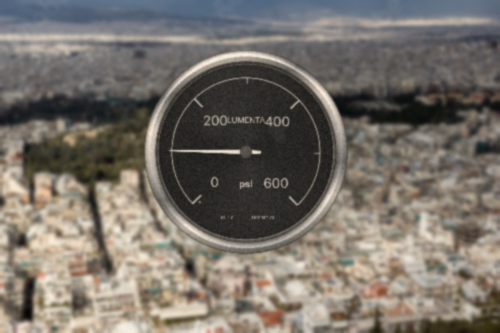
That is **100** psi
